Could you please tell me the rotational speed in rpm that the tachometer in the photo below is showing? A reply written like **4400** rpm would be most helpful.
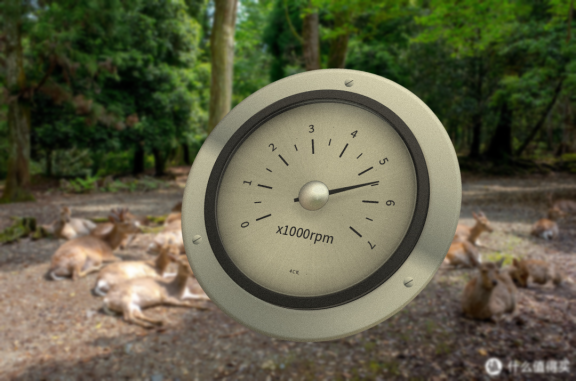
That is **5500** rpm
